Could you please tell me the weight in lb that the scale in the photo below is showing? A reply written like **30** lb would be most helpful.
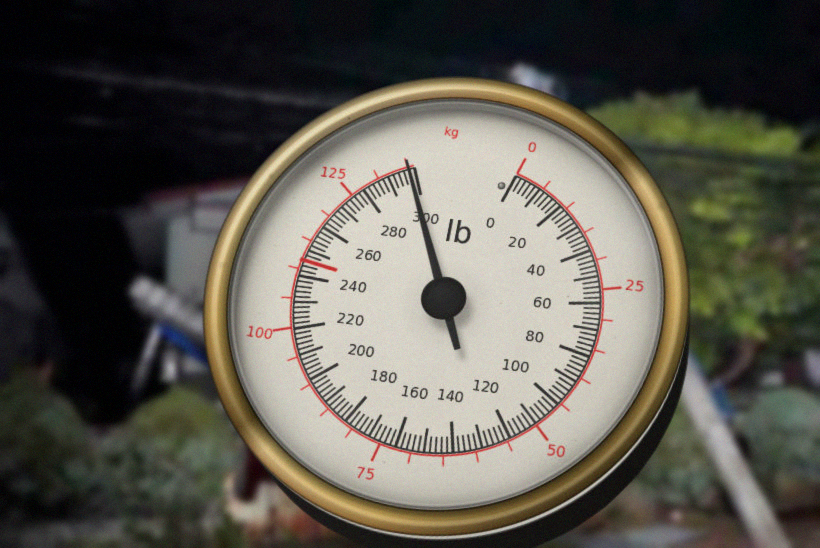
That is **298** lb
